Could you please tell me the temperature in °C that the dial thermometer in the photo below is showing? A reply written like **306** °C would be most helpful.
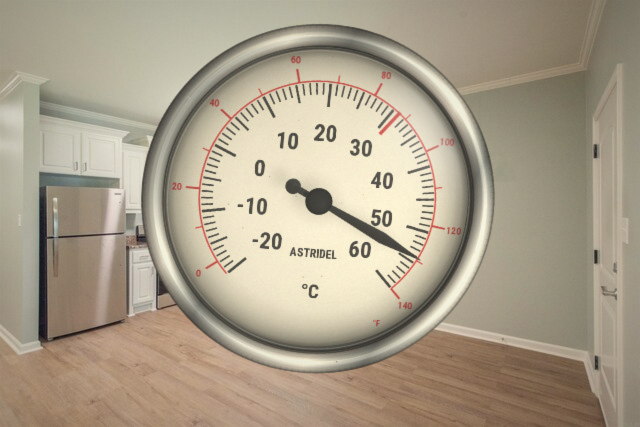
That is **54** °C
